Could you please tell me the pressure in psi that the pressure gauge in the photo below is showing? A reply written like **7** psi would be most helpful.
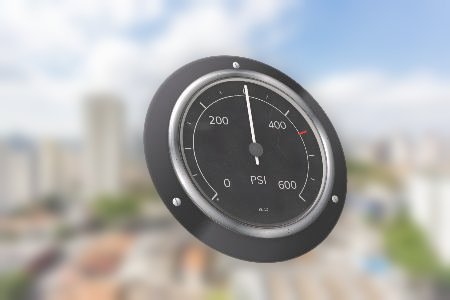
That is **300** psi
